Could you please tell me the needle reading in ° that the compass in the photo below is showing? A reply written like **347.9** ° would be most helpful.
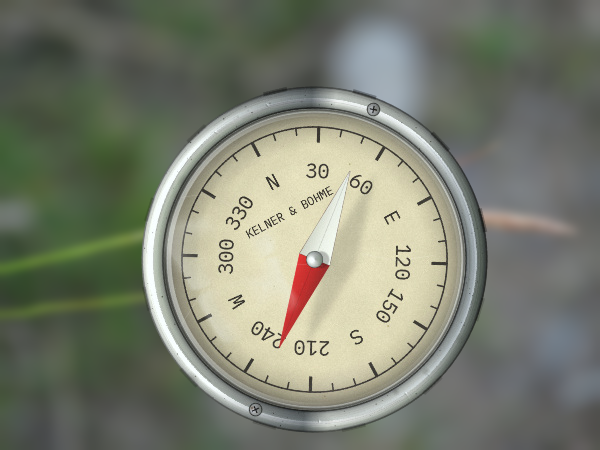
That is **230** °
